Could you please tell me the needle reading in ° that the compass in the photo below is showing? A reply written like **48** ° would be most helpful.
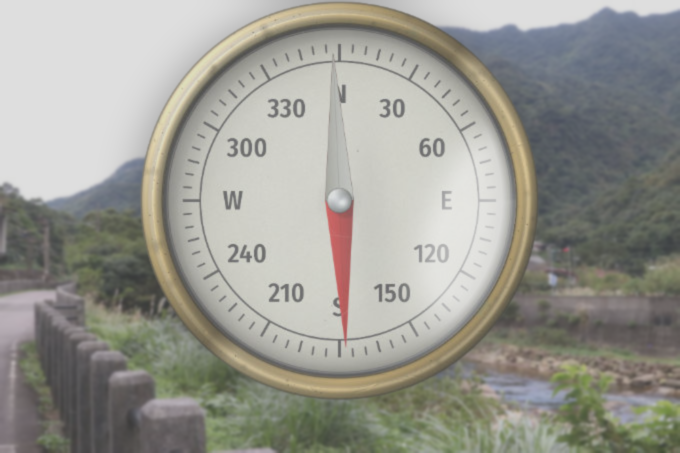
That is **177.5** °
